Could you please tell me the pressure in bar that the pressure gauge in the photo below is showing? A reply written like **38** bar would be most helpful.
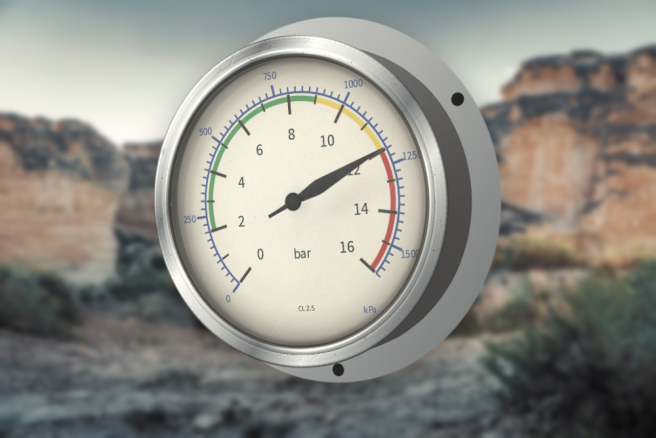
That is **12** bar
